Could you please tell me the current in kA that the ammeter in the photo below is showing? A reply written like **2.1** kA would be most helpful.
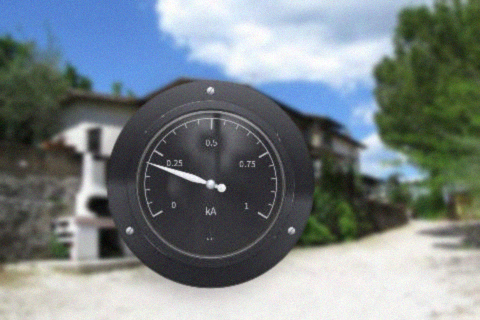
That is **0.2** kA
